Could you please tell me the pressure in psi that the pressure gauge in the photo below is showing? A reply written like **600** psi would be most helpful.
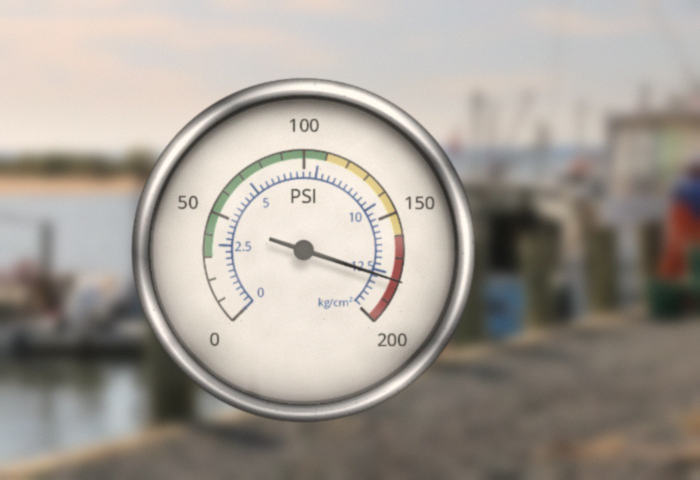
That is **180** psi
